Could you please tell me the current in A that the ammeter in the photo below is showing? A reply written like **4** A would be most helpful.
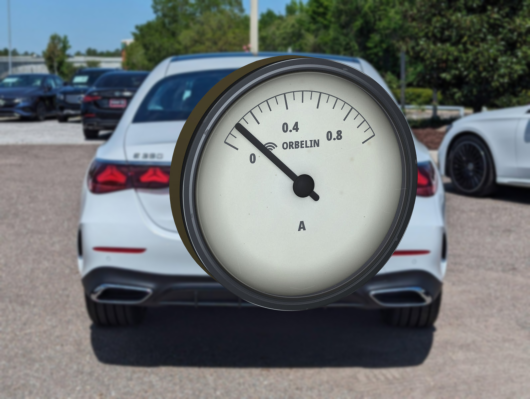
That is **0.1** A
